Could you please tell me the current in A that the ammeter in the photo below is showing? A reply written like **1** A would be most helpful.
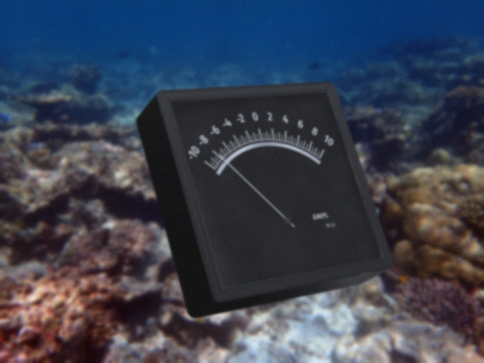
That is **-8** A
